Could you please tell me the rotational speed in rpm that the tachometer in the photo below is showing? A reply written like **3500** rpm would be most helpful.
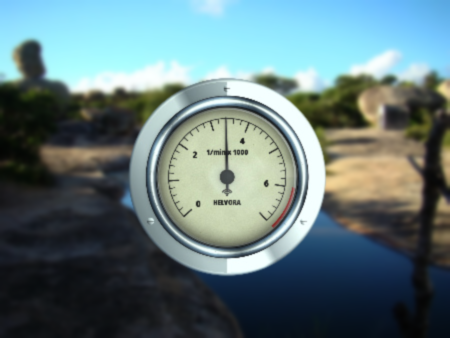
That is **3400** rpm
